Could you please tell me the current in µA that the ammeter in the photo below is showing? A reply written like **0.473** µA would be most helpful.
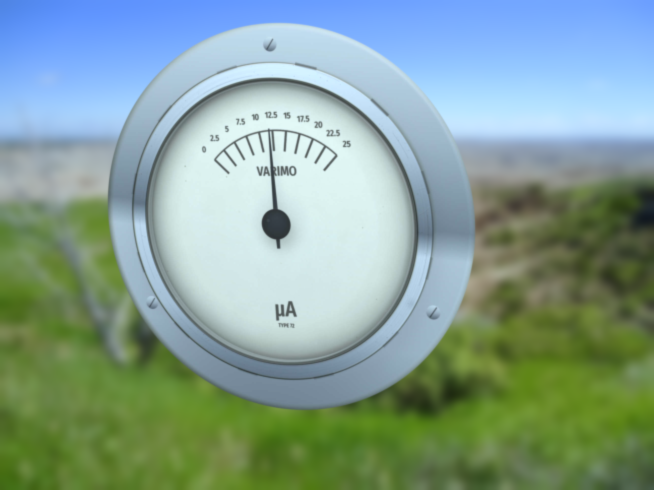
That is **12.5** µA
